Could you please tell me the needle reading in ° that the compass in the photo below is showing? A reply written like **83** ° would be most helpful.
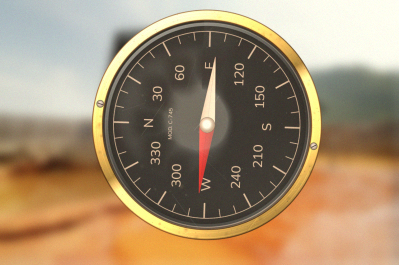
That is **275** °
